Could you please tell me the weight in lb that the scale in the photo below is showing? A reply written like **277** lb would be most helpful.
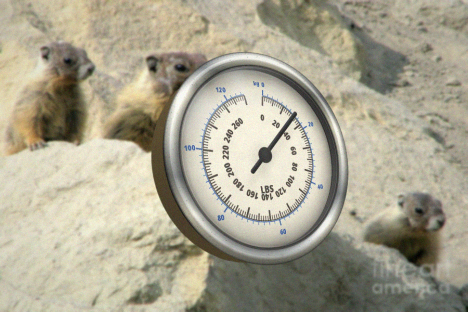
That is **30** lb
